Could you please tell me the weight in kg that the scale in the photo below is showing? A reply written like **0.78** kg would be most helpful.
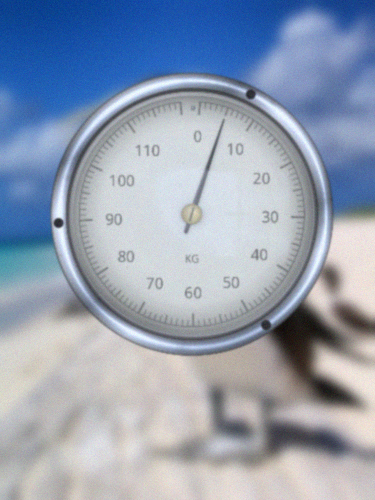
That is **5** kg
